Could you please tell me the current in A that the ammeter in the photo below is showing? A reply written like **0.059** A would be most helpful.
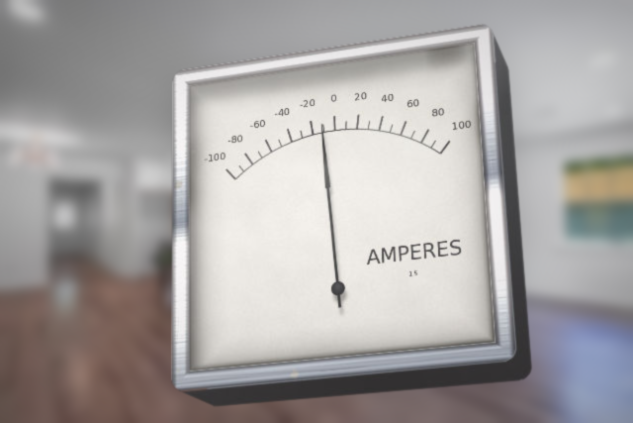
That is **-10** A
